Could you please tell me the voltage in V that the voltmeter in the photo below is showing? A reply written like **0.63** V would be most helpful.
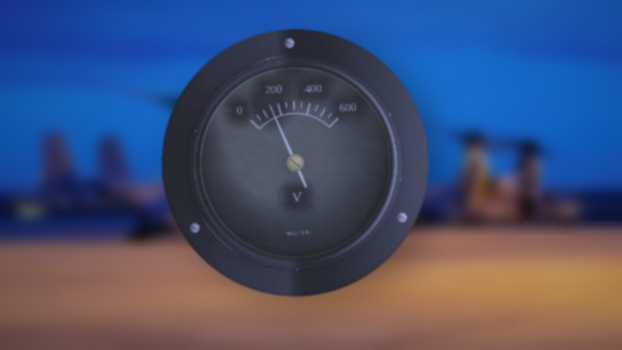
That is **150** V
